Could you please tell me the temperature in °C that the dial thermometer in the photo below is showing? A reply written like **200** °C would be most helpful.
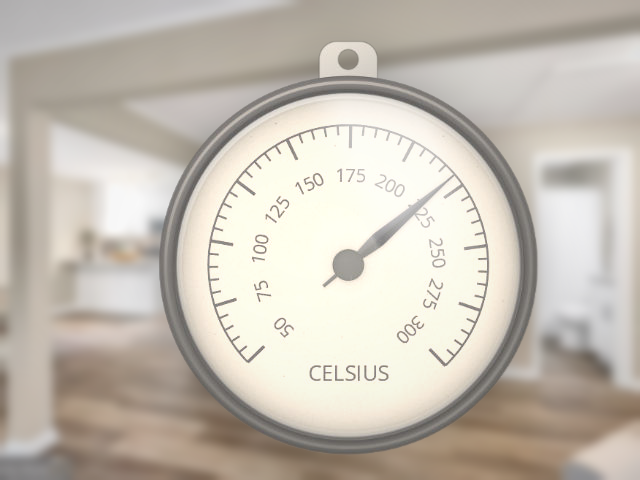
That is **220** °C
